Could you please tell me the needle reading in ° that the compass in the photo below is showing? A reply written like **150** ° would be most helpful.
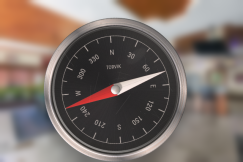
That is **255** °
